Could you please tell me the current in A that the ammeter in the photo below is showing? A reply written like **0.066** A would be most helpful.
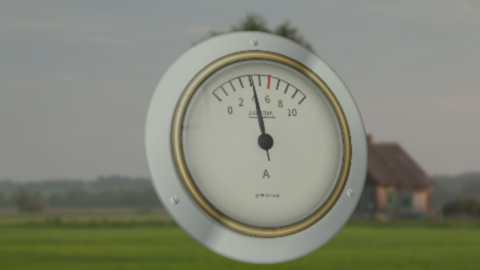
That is **4** A
